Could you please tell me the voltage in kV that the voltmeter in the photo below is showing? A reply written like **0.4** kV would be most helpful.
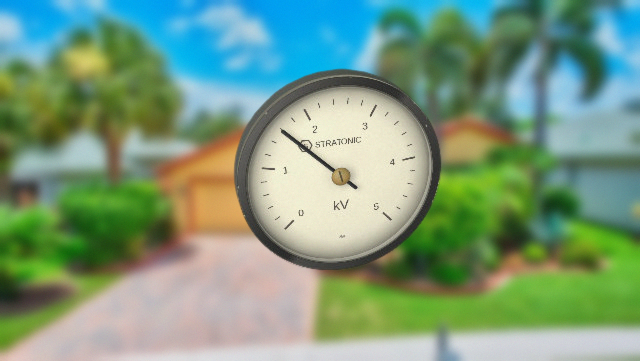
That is **1.6** kV
